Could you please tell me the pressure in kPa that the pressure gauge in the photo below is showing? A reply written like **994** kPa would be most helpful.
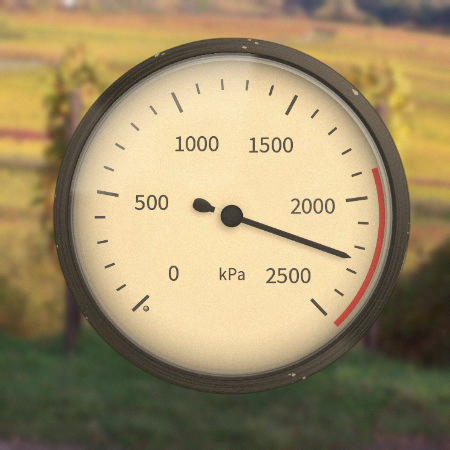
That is **2250** kPa
